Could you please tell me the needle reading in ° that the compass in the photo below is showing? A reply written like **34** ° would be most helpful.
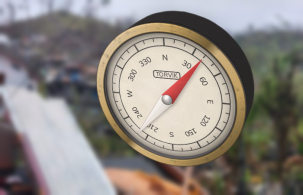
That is **40** °
